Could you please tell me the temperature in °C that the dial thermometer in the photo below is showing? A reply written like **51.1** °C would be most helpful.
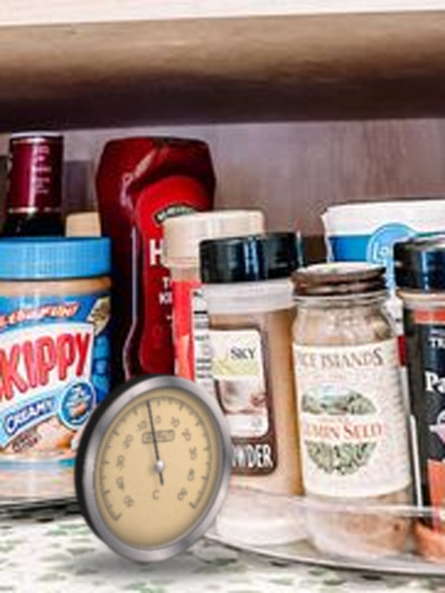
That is **-5** °C
